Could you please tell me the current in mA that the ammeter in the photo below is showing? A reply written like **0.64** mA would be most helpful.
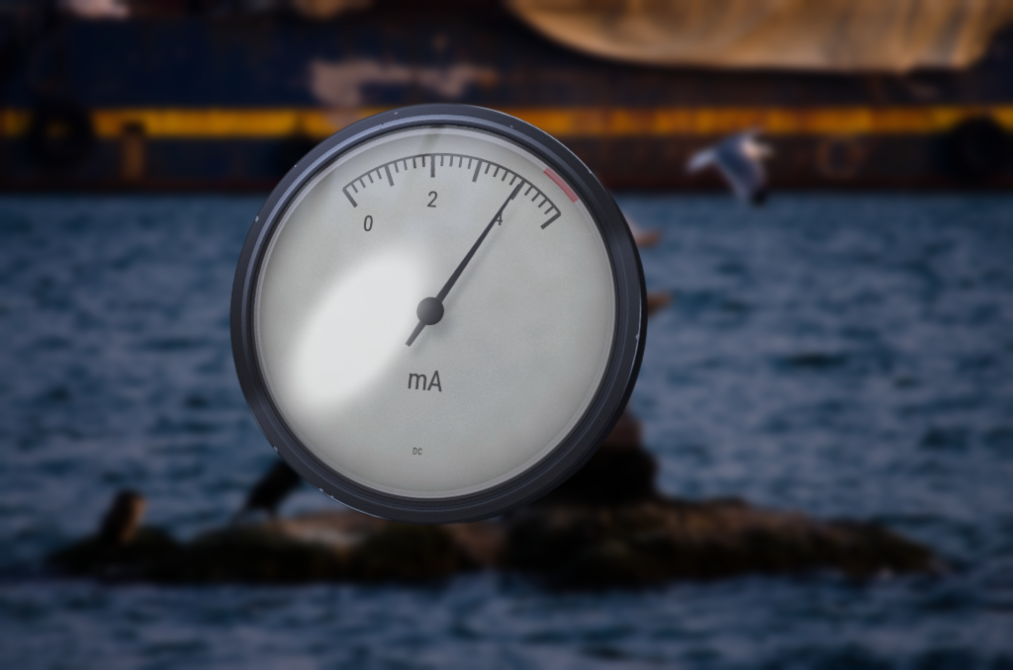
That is **4** mA
